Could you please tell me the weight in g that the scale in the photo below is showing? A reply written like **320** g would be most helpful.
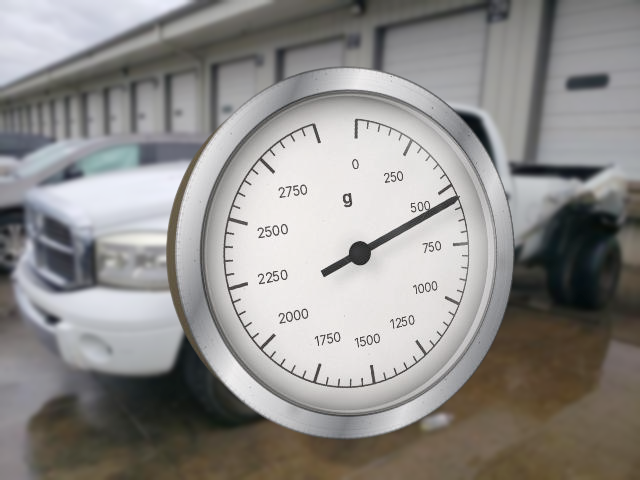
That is **550** g
